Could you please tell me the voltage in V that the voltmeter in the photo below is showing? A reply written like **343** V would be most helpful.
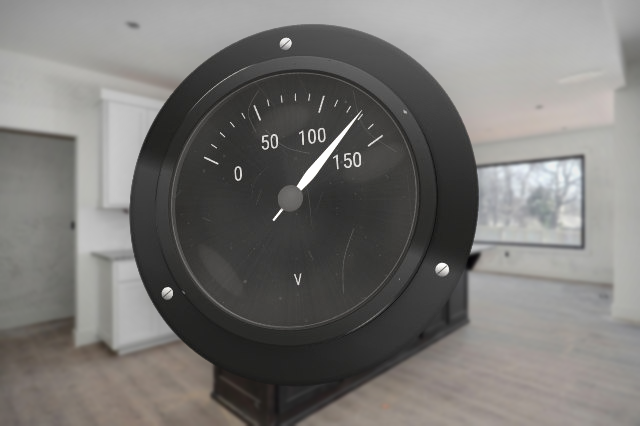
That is **130** V
